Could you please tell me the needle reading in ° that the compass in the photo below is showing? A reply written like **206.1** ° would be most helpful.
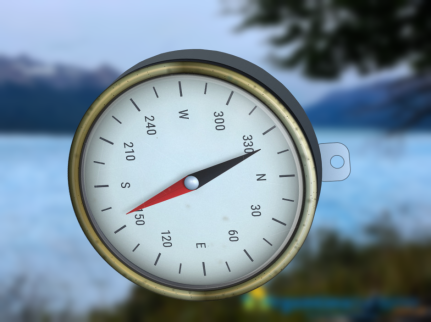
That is **157.5** °
